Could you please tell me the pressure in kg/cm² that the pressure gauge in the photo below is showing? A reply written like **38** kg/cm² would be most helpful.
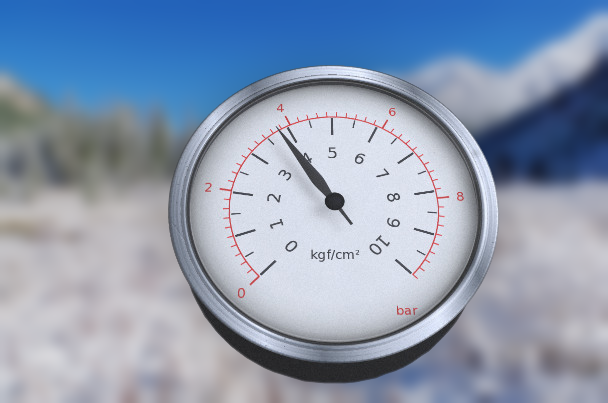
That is **3.75** kg/cm²
